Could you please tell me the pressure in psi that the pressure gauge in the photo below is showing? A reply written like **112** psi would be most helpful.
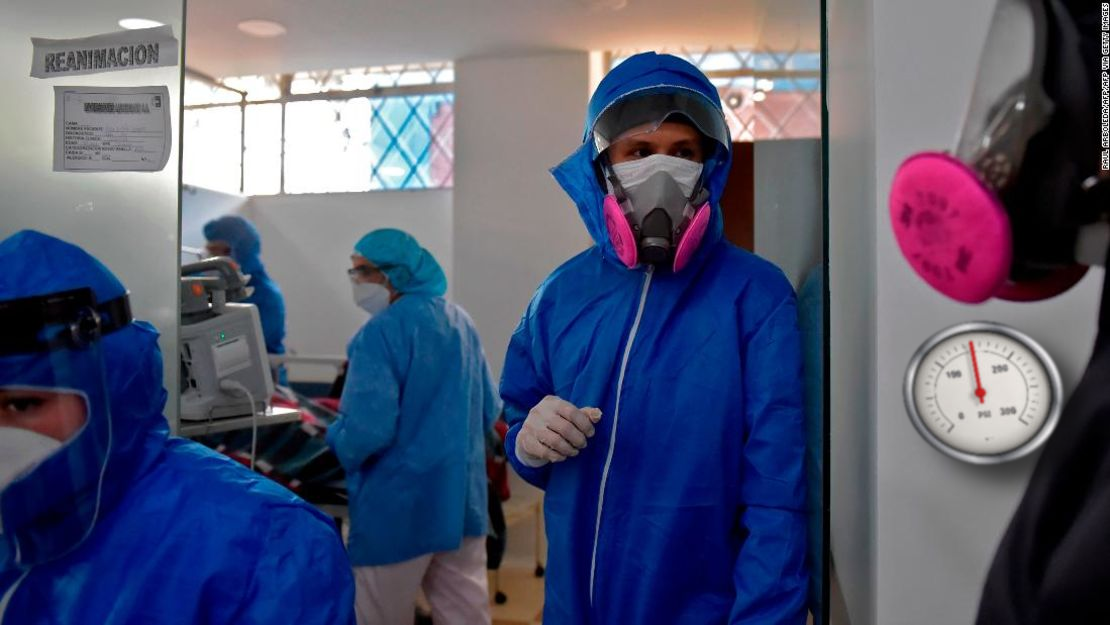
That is **150** psi
